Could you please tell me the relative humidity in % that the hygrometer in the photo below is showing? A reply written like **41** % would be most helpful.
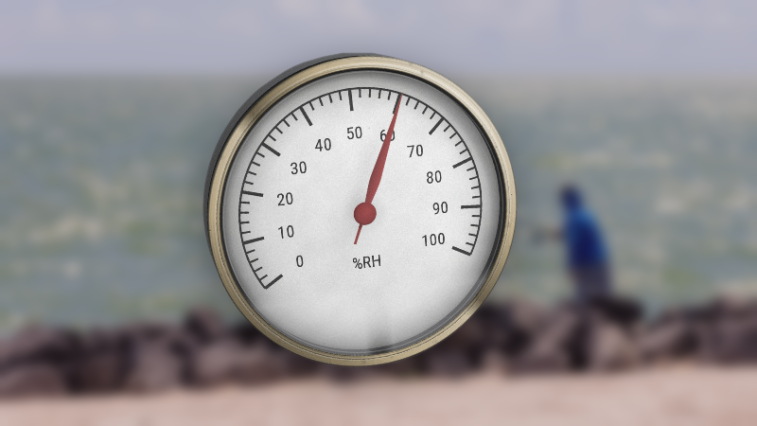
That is **60** %
